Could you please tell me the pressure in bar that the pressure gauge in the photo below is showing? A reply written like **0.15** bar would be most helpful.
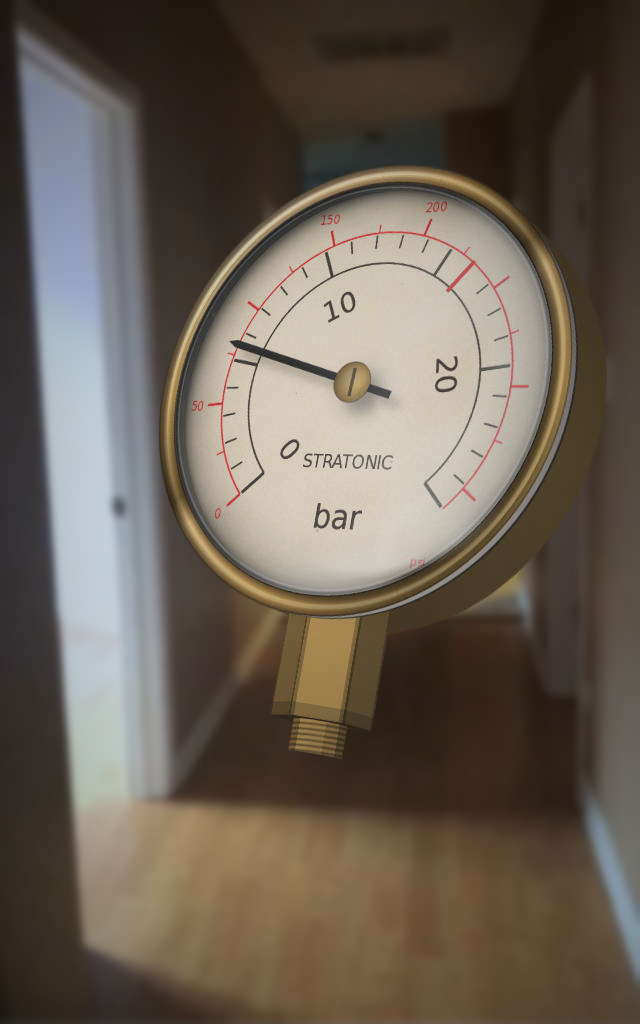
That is **5.5** bar
